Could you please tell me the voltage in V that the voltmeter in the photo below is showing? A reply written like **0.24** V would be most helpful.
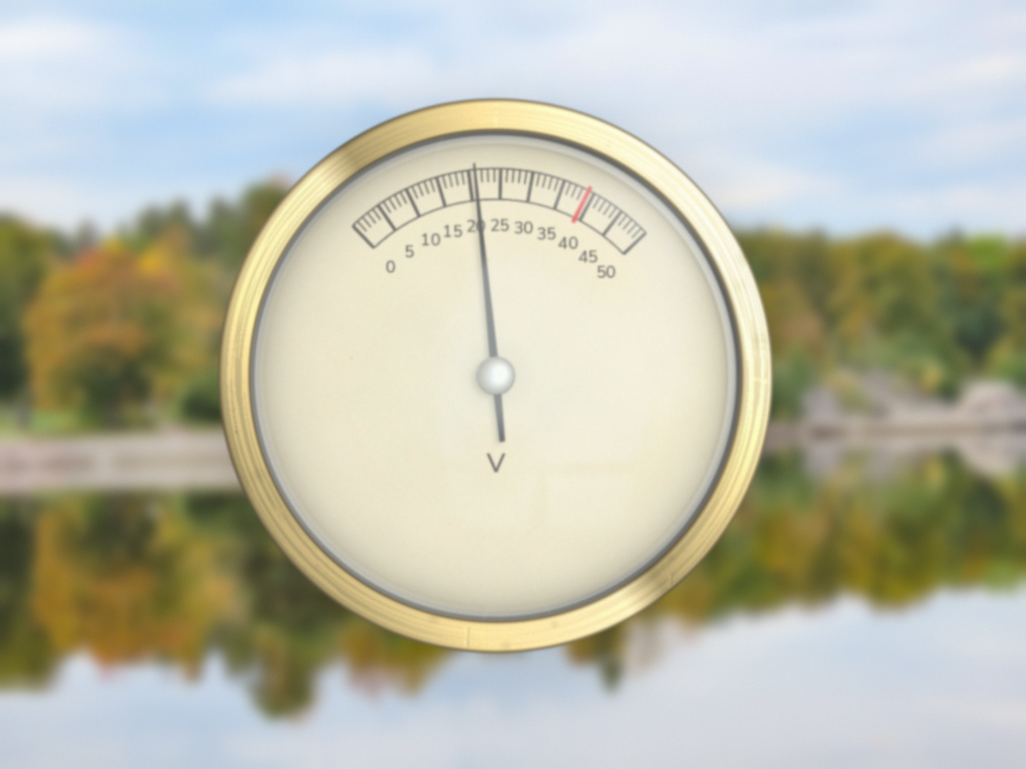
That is **21** V
